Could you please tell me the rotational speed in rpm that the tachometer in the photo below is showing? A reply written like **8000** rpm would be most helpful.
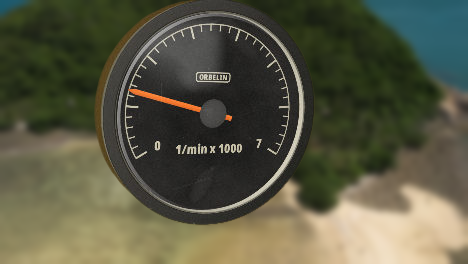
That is **1300** rpm
